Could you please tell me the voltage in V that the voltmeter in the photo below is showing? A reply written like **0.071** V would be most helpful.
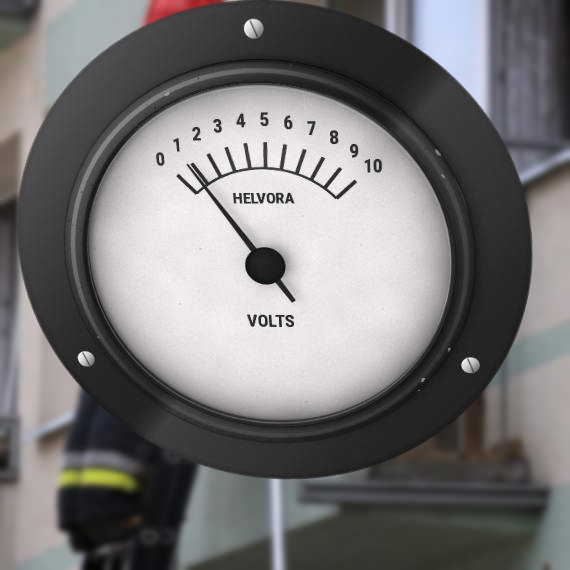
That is **1** V
